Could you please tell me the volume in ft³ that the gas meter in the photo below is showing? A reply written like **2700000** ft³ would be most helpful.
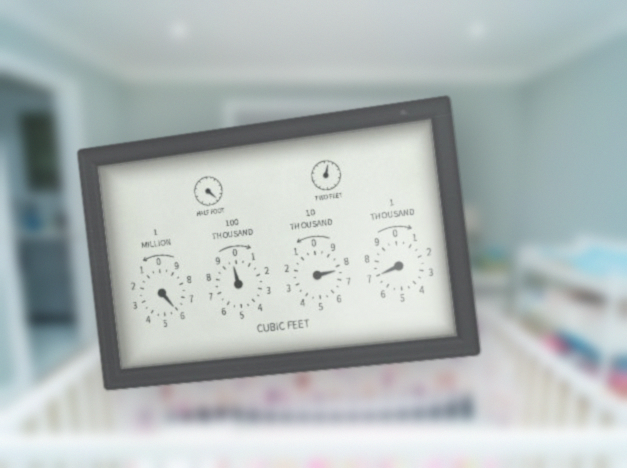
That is **597700** ft³
